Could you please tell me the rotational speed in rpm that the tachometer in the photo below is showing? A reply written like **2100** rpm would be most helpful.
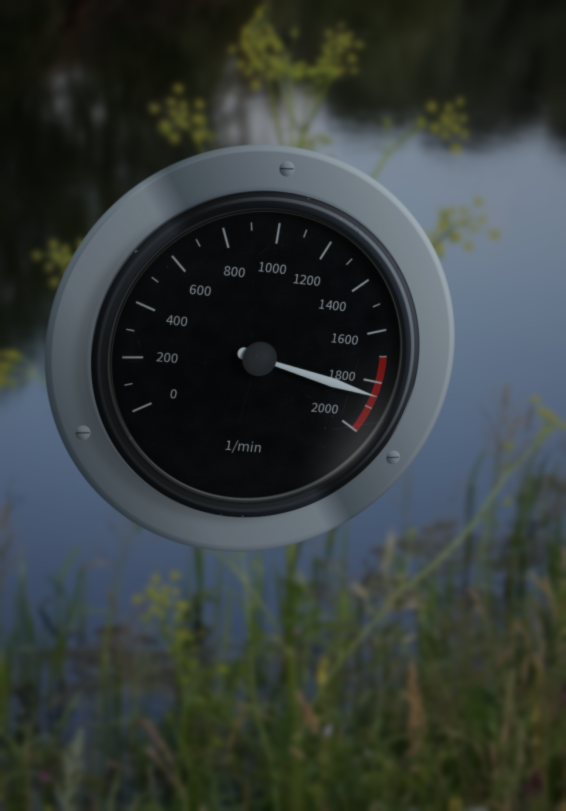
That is **1850** rpm
